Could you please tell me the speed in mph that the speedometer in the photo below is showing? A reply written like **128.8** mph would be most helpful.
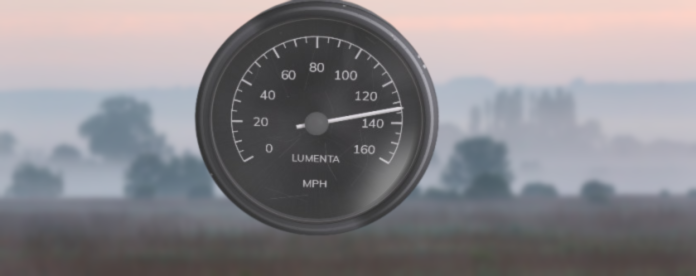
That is **132.5** mph
